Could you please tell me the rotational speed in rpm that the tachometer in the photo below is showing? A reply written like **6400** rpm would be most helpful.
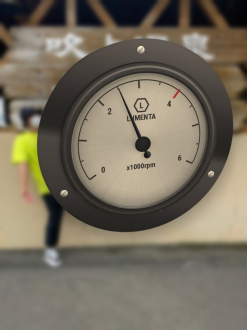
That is **2500** rpm
